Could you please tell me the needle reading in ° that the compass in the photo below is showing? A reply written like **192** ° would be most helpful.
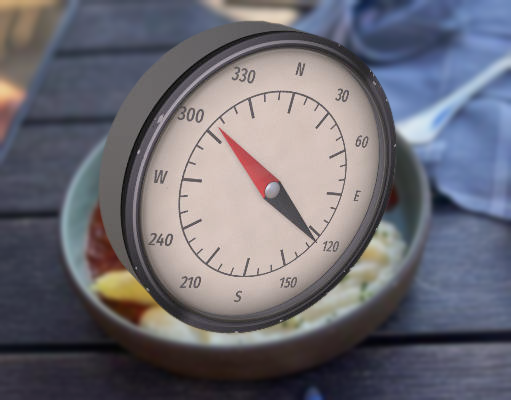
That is **305** °
